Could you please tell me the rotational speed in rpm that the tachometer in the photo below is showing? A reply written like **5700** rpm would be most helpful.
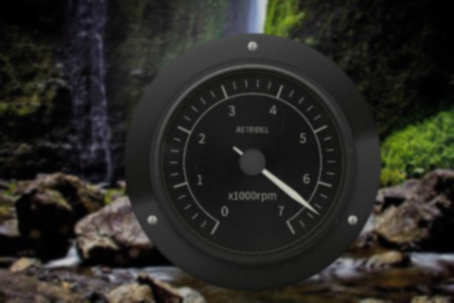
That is **6500** rpm
